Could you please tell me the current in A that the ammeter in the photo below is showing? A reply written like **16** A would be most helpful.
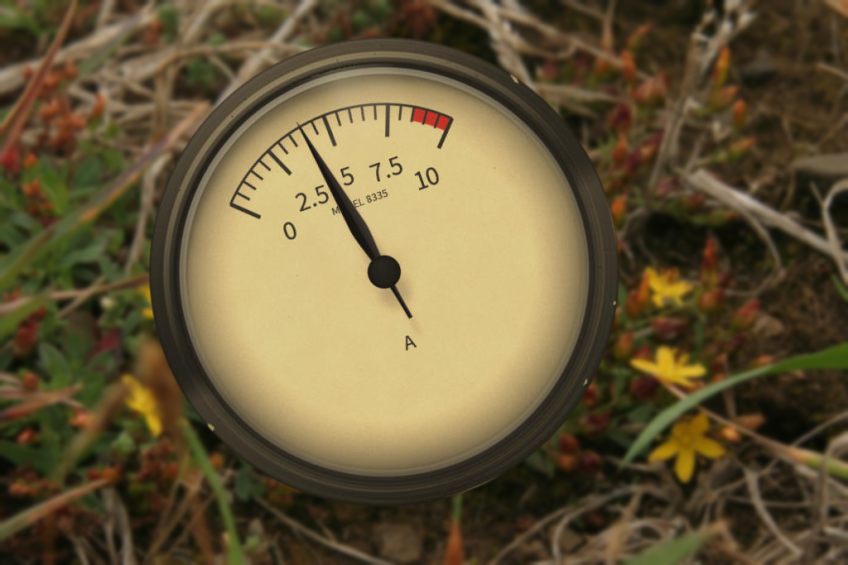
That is **4** A
